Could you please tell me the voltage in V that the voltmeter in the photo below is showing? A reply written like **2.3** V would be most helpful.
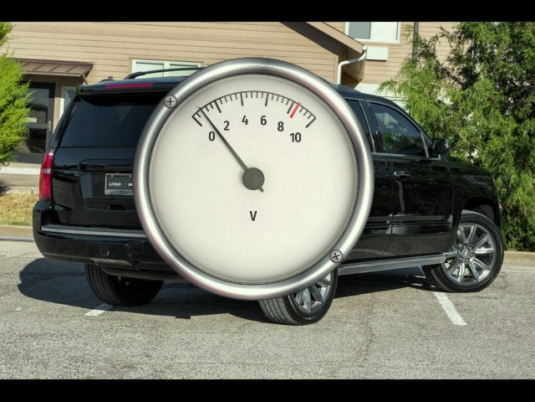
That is **0.8** V
